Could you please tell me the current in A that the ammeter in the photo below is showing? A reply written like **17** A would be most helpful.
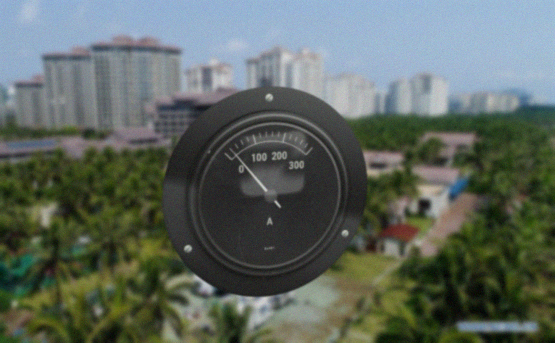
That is **20** A
